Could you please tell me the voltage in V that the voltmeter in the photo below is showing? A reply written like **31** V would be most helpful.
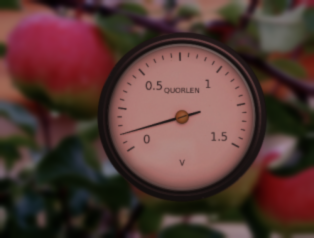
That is **0.1** V
